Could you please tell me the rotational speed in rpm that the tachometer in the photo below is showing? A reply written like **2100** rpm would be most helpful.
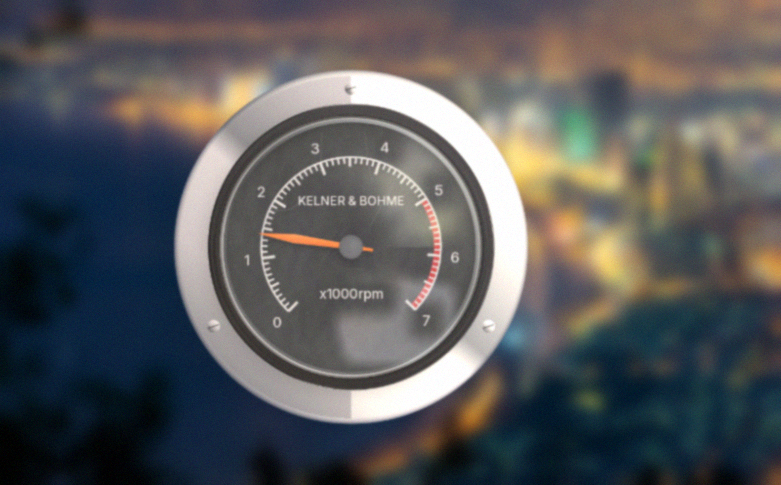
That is **1400** rpm
